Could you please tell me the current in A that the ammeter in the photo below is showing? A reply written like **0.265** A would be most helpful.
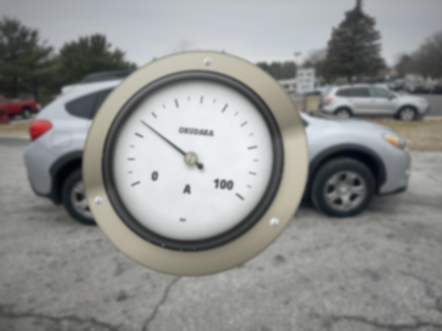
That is **25** A
